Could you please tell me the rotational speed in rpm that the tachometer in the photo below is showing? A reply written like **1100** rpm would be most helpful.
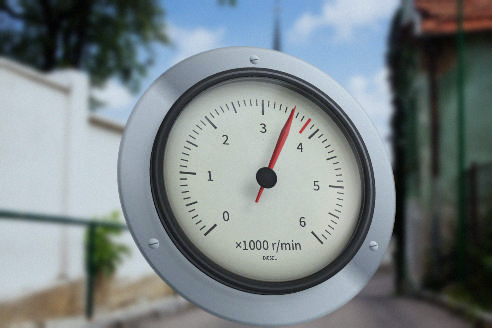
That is **3500** rpm
